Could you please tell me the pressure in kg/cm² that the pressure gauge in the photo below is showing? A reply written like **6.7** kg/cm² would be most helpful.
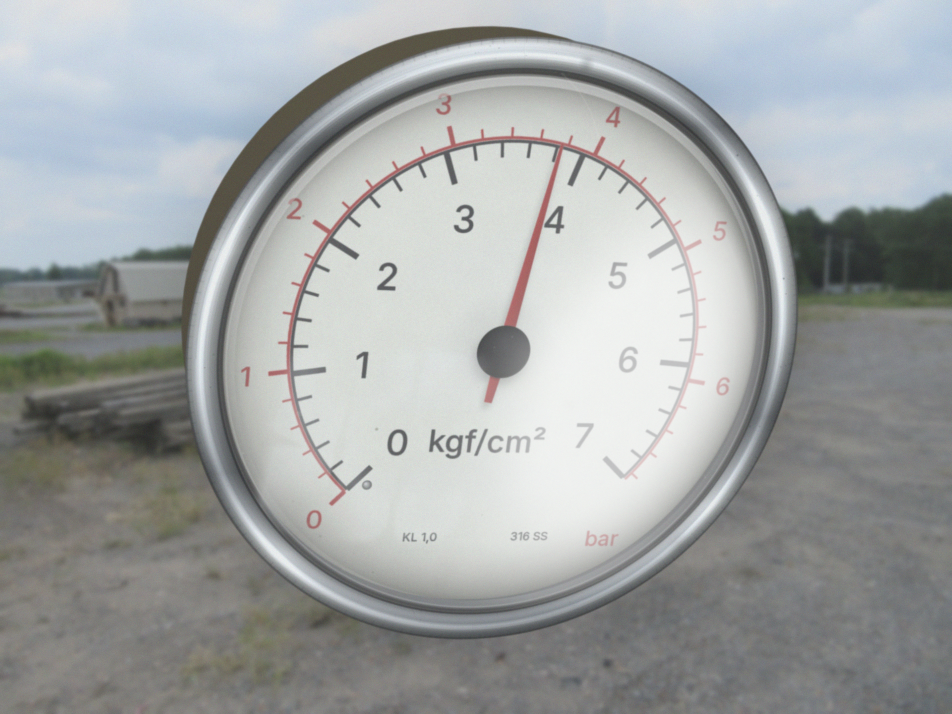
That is **3.8** kg/cm²
